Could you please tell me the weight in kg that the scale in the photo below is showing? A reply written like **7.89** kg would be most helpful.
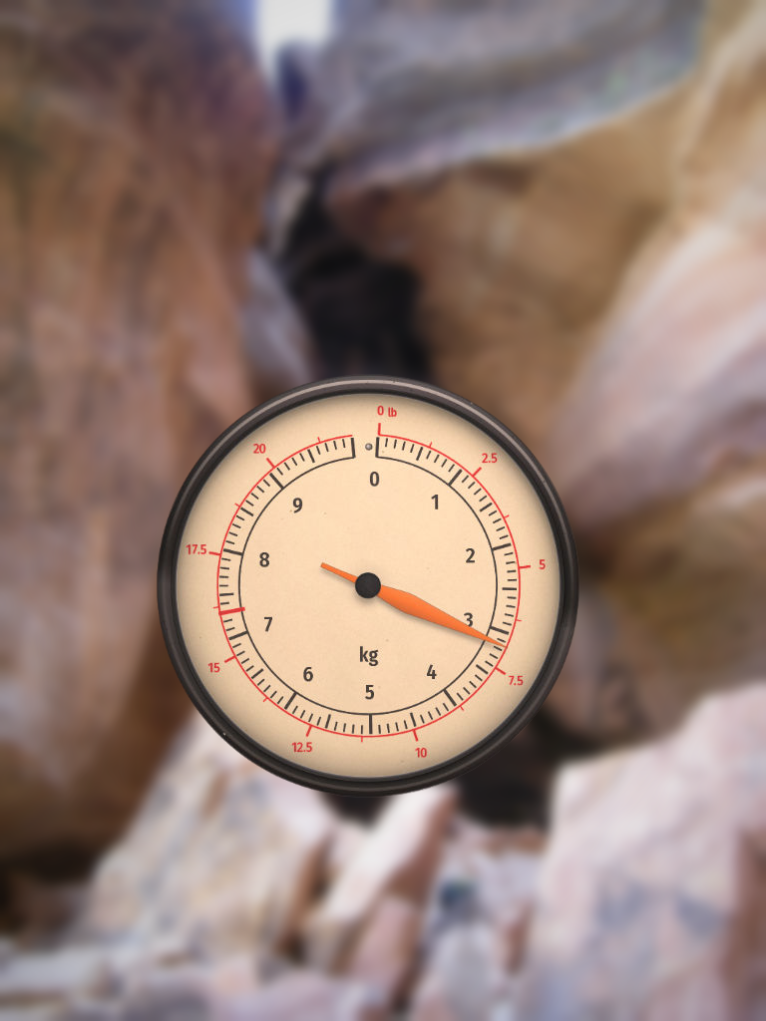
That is **3.15** kg
